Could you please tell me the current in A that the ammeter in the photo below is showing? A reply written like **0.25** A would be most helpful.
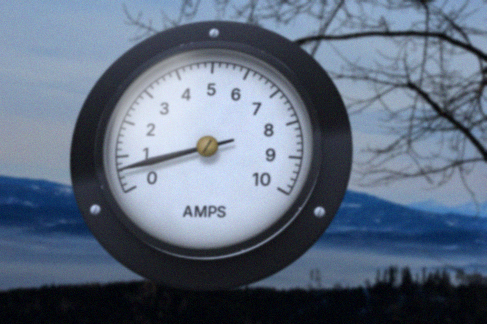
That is **0.6** A
